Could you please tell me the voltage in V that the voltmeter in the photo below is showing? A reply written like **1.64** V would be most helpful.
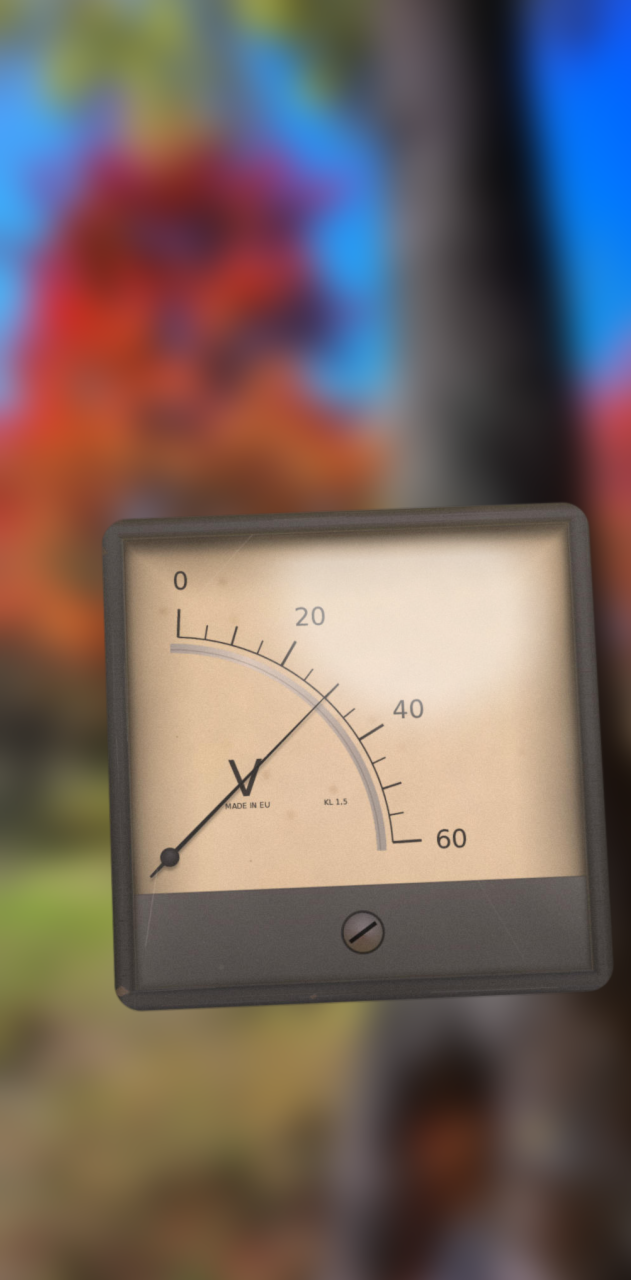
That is **30** V
